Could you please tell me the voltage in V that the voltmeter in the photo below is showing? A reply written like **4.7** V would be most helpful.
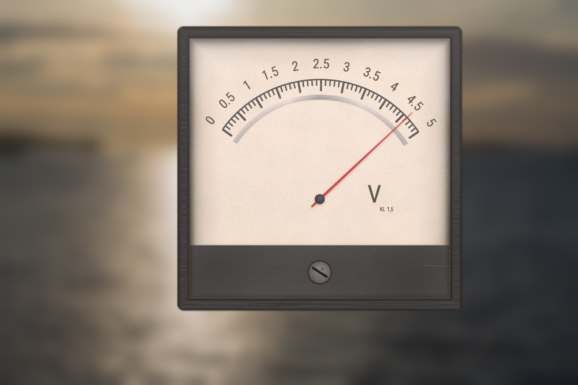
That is **4.6** V
